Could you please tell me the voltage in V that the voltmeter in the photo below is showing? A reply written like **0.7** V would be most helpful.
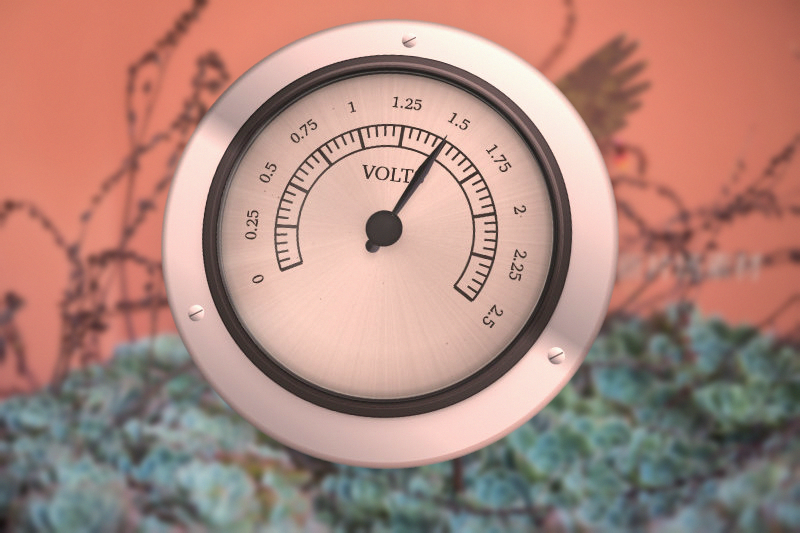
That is **1.5** V
